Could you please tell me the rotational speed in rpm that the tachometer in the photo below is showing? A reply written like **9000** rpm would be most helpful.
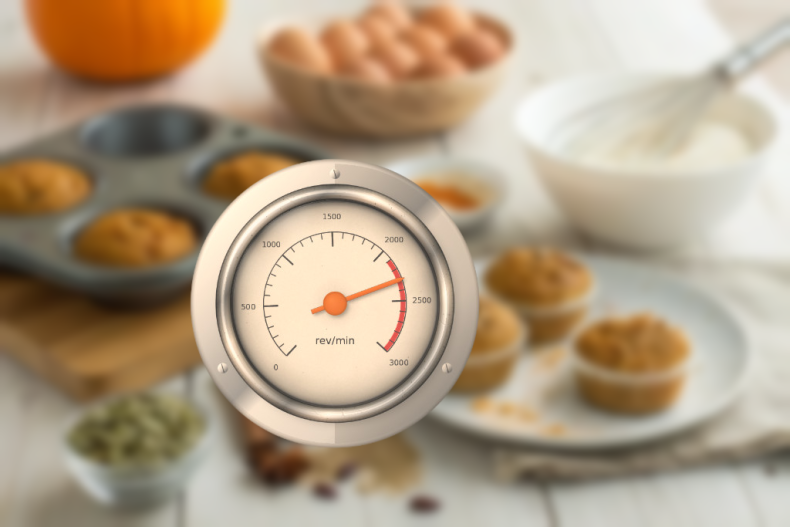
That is **2300** rpm
